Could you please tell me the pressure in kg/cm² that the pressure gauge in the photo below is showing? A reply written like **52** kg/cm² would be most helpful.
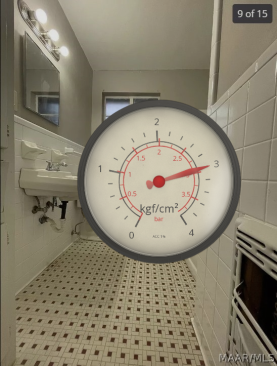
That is **3** kg/cm²
